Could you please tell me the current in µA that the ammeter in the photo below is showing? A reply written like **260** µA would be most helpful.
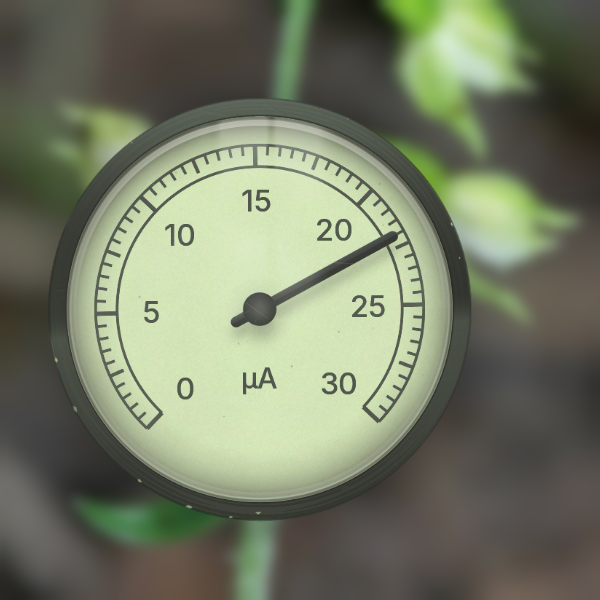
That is **22** µA
